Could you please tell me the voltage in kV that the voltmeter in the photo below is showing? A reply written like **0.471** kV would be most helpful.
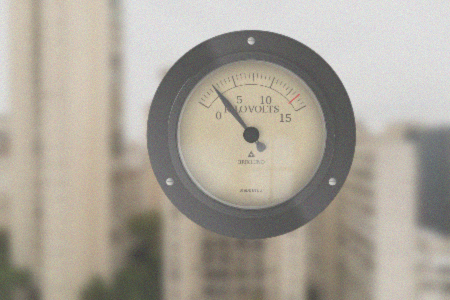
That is **2.5** kV
